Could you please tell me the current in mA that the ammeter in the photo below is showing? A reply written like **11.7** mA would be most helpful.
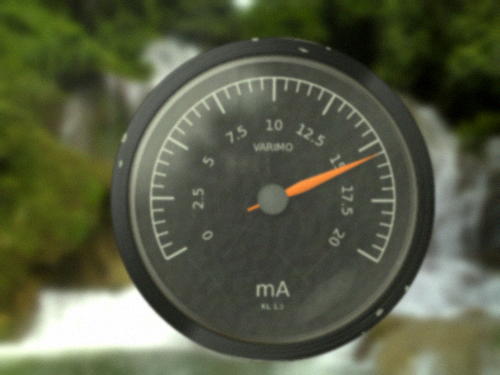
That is **15.5** mA
